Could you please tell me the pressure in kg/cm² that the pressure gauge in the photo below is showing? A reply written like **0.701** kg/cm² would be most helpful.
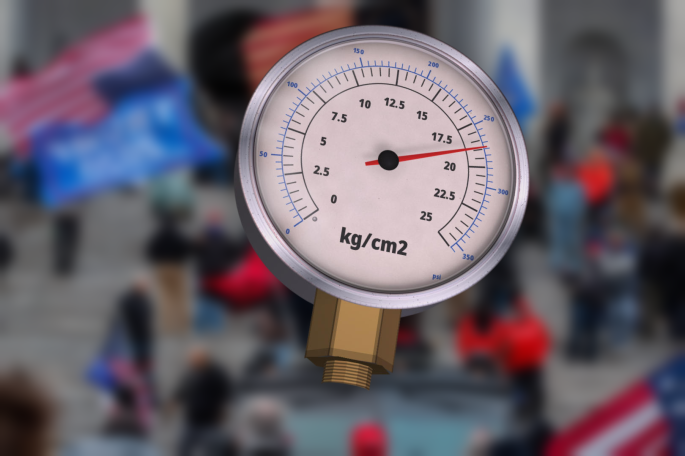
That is **19** kg/cm²
